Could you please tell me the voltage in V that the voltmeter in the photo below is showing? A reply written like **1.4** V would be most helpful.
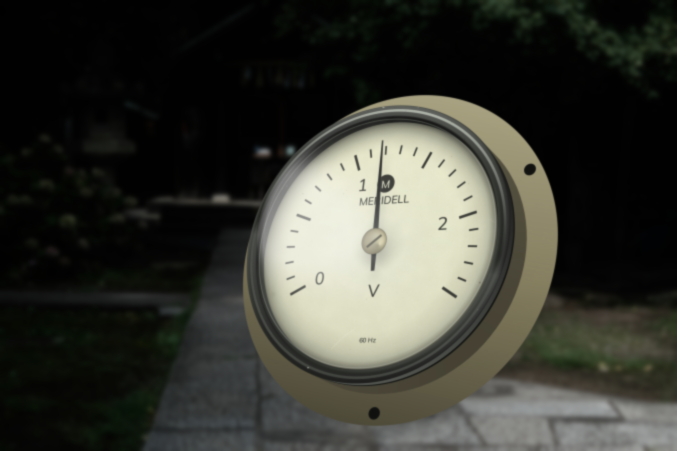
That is **1.2** V
